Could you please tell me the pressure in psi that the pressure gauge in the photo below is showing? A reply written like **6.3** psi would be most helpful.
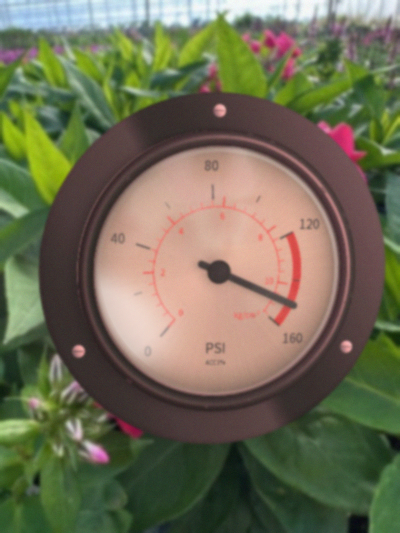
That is **150** psi
